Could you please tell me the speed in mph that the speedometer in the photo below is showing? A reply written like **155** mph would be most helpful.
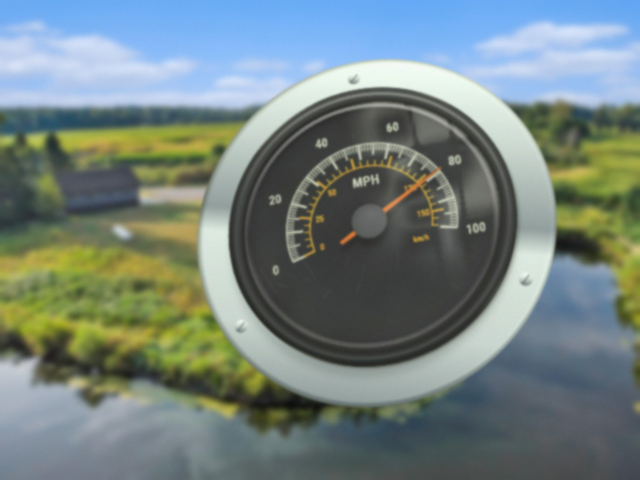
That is **80** mph
